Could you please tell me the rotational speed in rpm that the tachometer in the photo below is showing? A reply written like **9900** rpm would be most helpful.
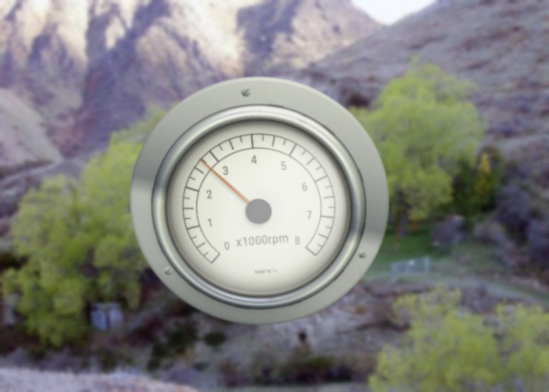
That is **2750** rpm
